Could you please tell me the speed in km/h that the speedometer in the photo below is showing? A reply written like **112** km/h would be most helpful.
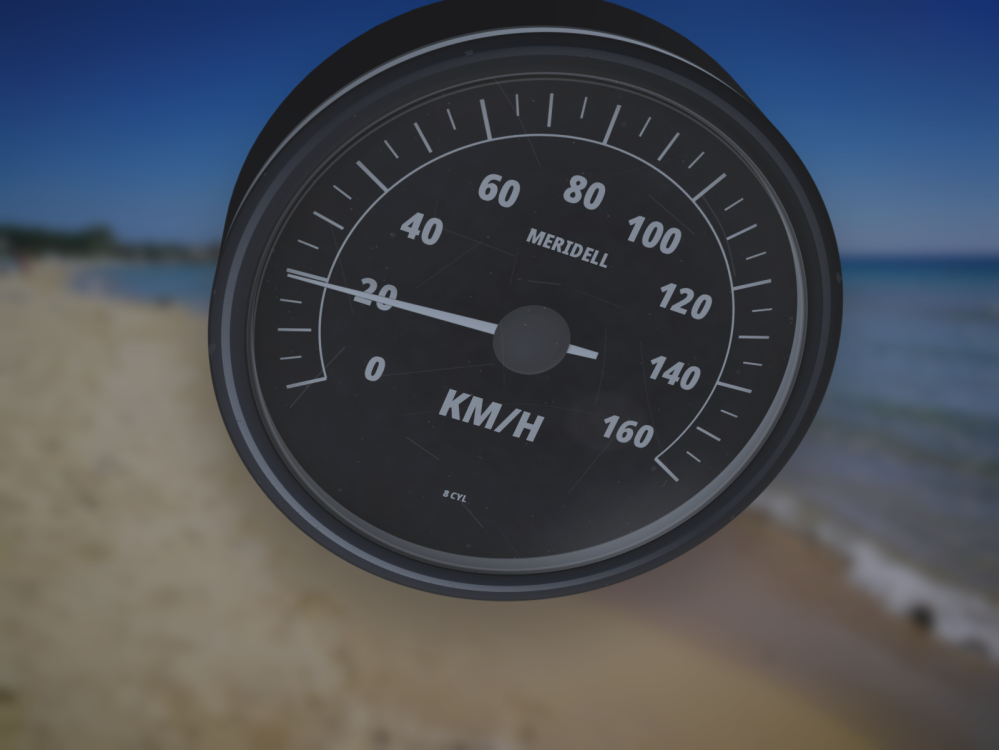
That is **20** km/h
